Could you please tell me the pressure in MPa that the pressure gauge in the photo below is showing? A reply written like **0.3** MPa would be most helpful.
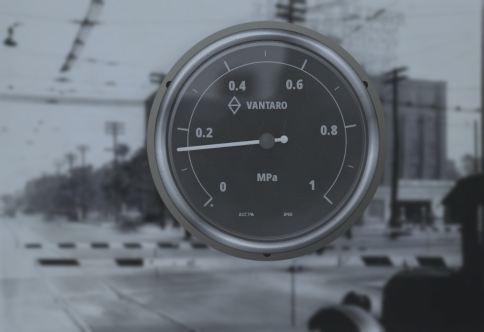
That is **0.15** MPa
